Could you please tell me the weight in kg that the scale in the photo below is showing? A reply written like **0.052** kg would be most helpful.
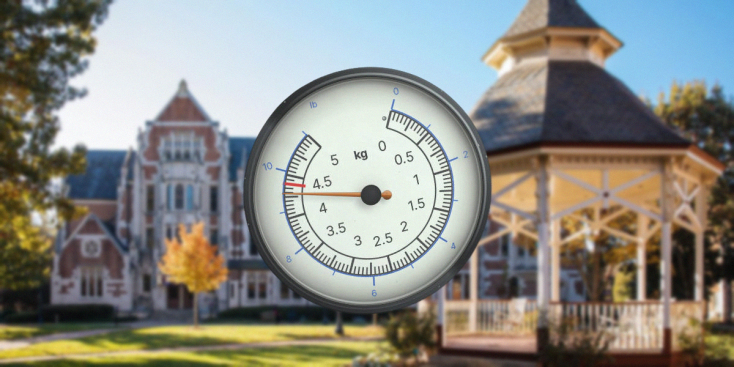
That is **4.3** kg
